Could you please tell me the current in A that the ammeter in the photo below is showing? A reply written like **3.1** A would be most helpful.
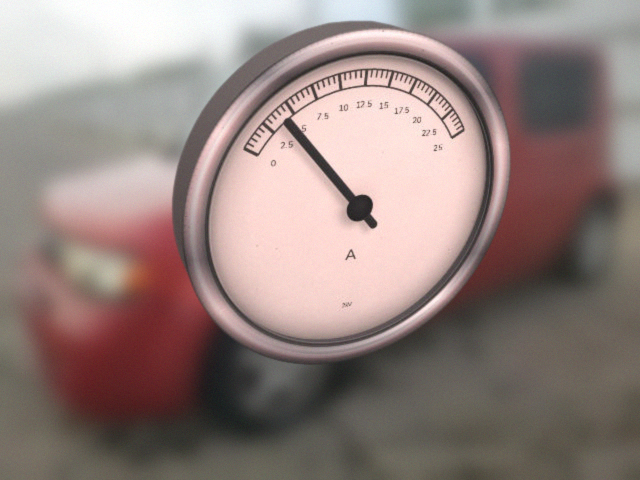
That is **4** A
